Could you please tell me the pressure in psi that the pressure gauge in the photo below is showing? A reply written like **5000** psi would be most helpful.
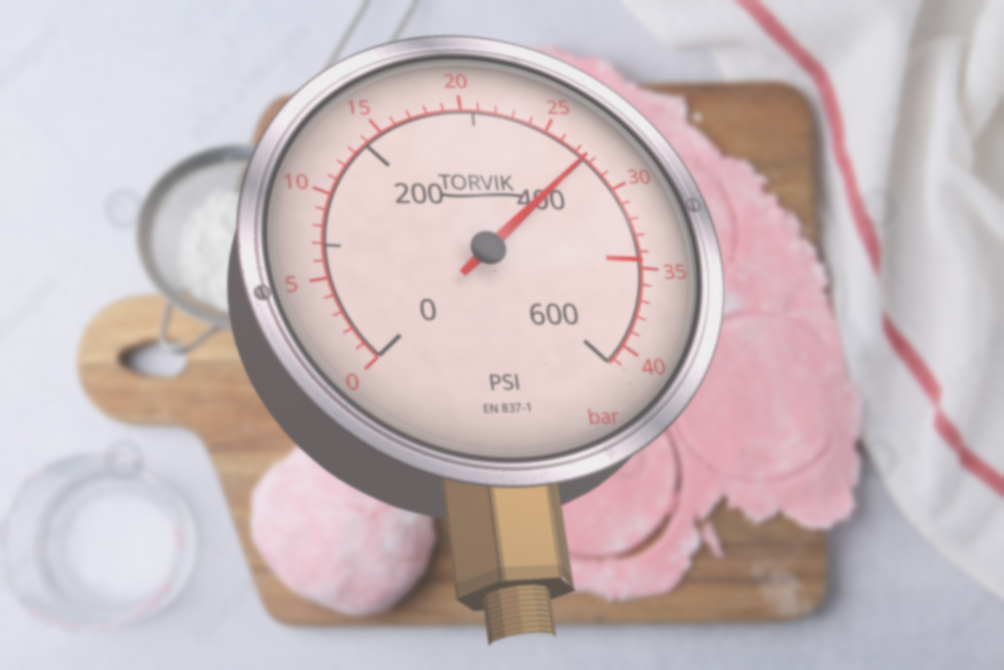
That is **400** psi
